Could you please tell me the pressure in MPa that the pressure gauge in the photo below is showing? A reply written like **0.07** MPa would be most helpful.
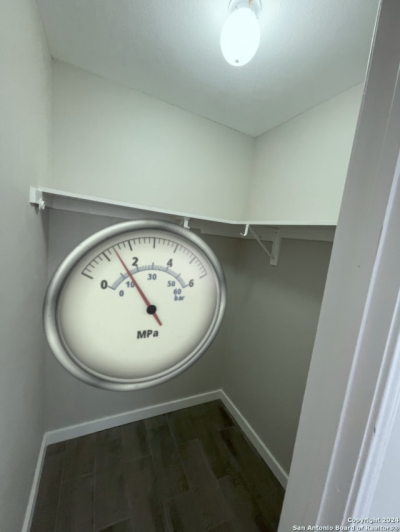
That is **1.4** MPa
